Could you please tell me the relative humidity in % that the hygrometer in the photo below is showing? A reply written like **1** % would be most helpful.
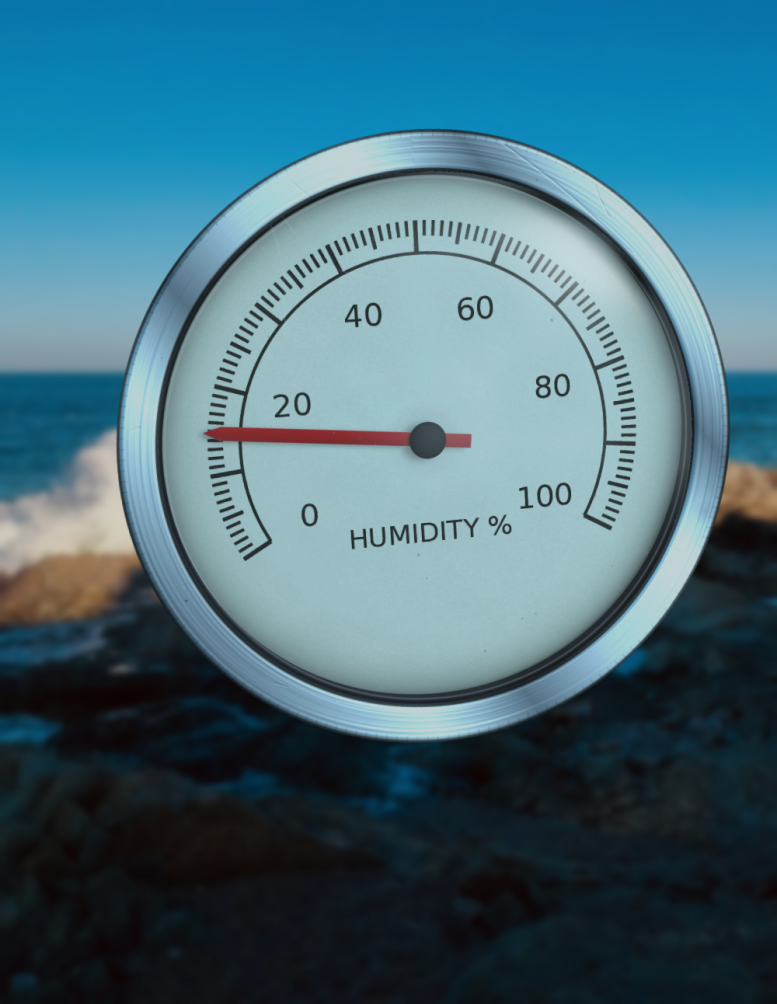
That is **15** %
